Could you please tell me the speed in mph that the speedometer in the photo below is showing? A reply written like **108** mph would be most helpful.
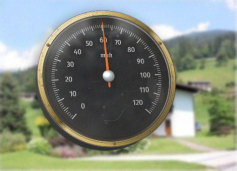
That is **60** mph
